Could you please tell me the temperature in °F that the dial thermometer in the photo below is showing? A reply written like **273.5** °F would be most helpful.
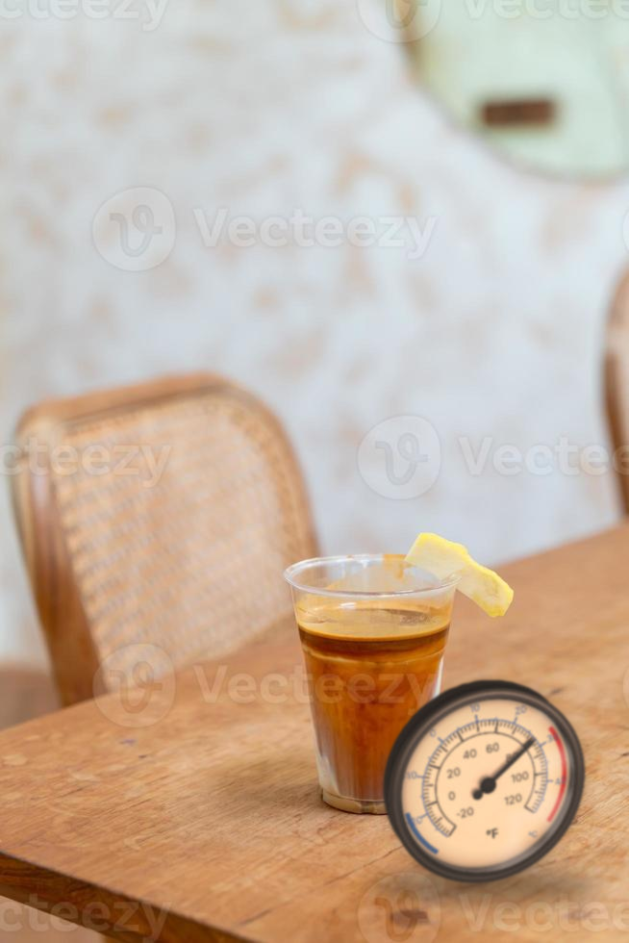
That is **80** °F
